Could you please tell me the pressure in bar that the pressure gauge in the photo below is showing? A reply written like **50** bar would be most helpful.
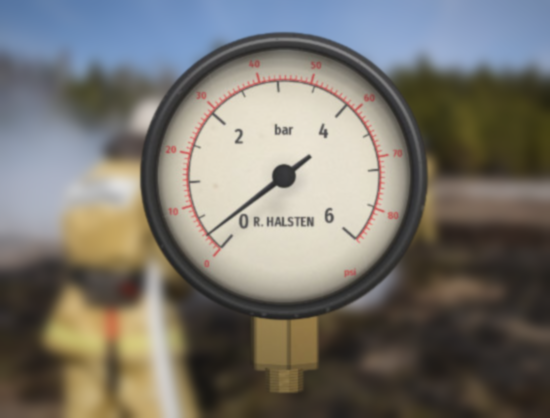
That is **0.25** bar
